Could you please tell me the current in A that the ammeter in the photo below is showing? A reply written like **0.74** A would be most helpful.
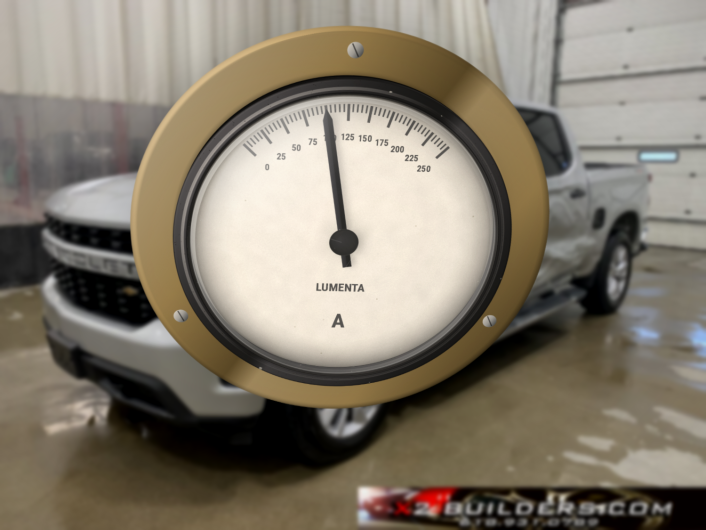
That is **100** A
